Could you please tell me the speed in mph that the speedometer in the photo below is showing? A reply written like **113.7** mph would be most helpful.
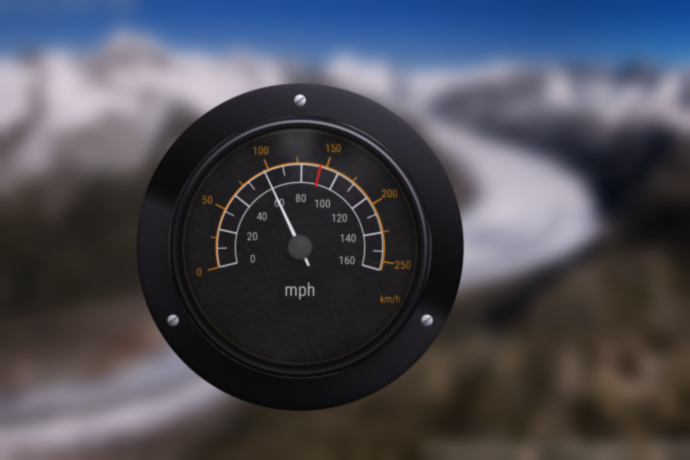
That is **60** mph
